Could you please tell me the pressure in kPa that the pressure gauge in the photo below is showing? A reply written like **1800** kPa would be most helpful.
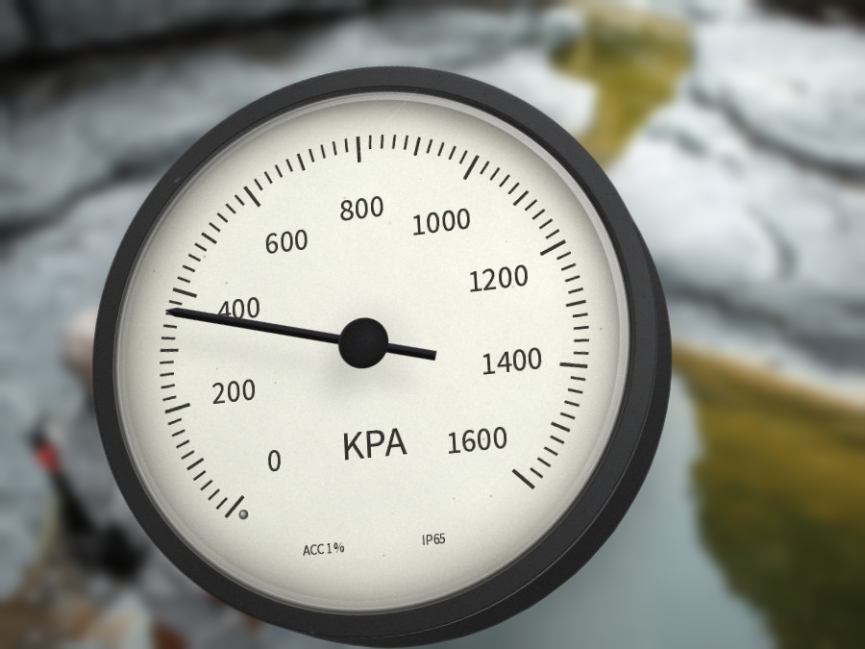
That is **360** kPa
